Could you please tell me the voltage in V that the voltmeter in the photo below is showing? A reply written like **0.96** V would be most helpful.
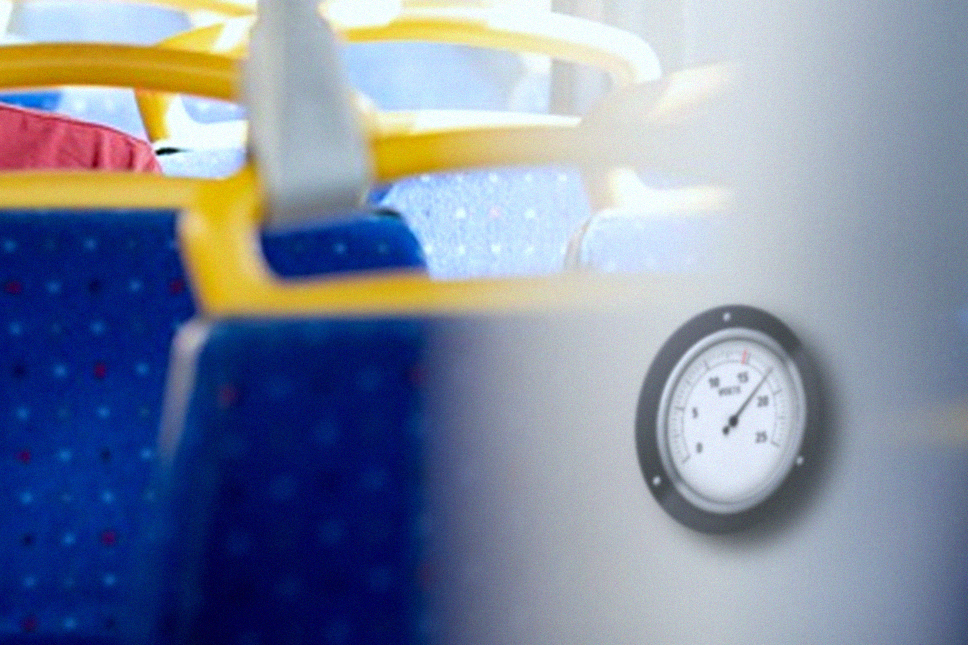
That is **17.5** V
